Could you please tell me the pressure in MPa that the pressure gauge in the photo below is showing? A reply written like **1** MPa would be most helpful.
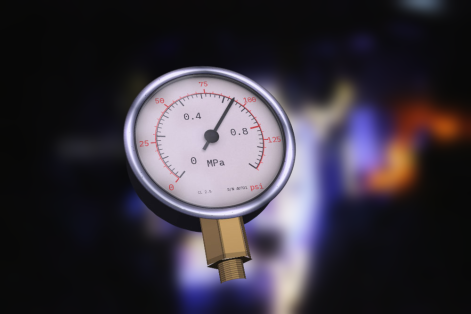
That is **0.64** MPa
